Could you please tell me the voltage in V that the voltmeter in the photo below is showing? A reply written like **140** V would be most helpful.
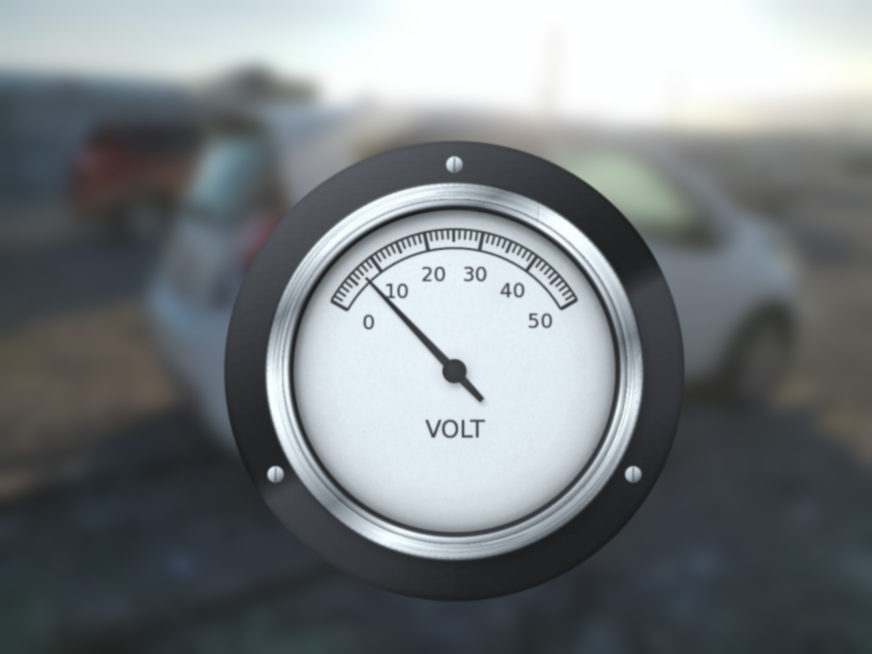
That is **7** V
